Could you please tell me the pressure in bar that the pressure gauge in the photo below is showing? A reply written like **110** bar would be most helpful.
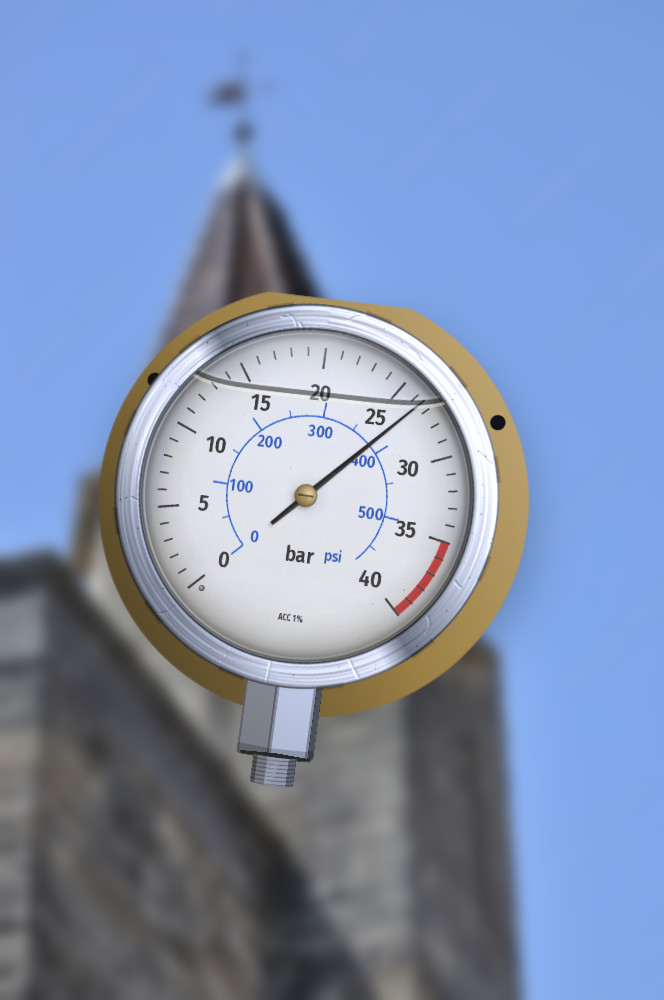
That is **26.5** bar
